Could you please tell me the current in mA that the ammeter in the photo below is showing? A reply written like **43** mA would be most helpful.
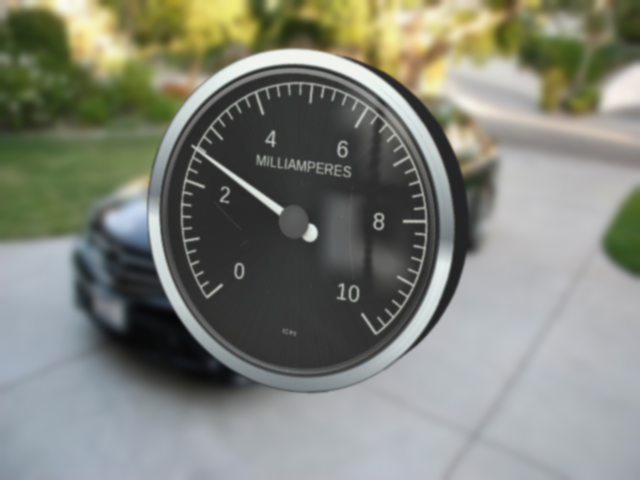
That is **2.6** mA
